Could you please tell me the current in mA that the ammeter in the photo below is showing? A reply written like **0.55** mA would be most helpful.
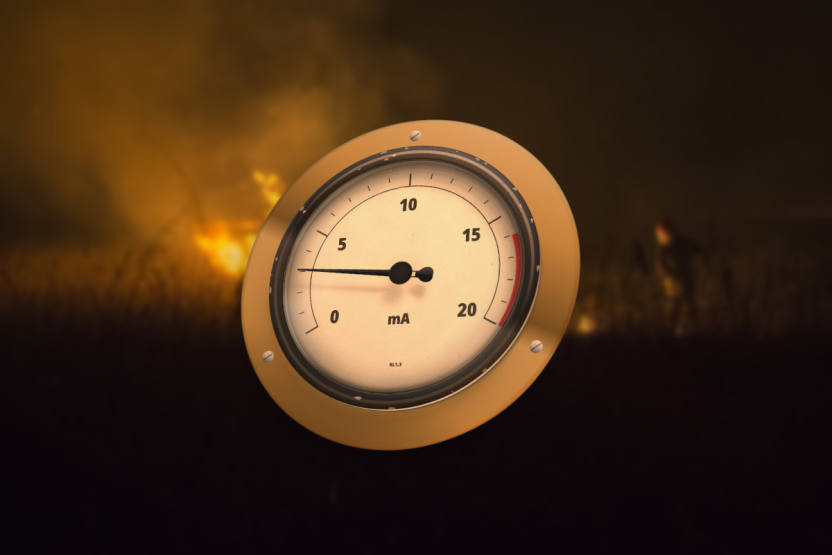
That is **3** mA
